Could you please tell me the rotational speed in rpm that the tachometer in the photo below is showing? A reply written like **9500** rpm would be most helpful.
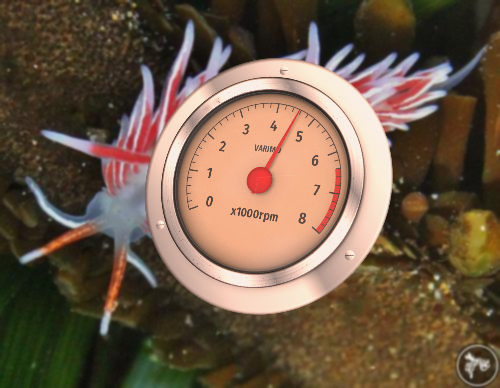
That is **4600** rpm
